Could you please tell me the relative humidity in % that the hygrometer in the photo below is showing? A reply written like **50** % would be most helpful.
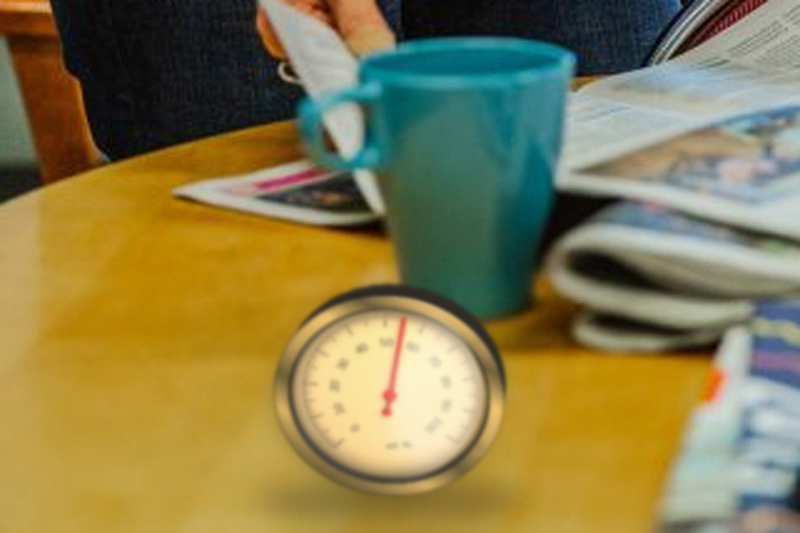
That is **55** %
